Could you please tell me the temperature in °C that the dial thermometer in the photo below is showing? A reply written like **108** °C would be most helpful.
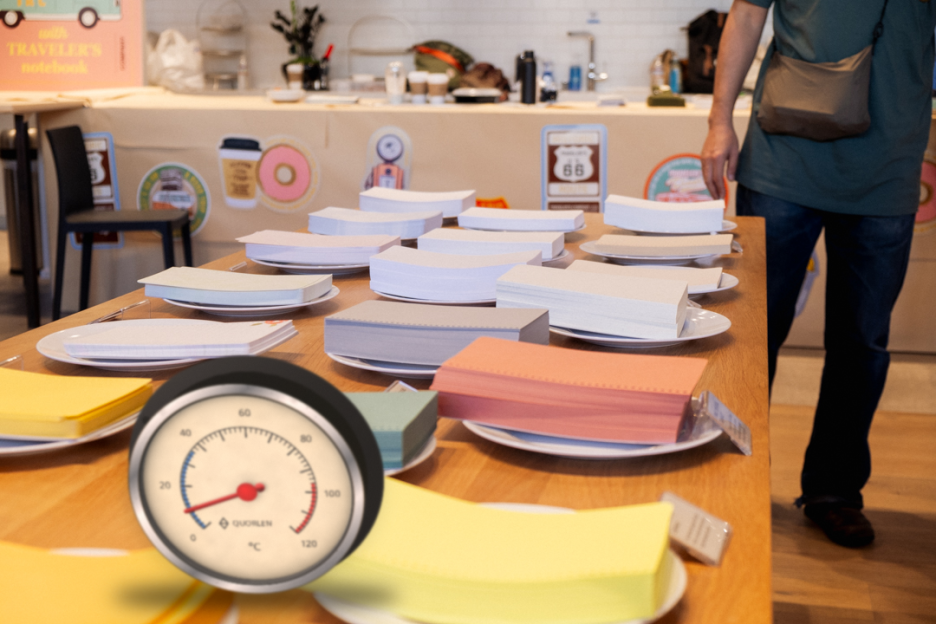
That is **10** °C
